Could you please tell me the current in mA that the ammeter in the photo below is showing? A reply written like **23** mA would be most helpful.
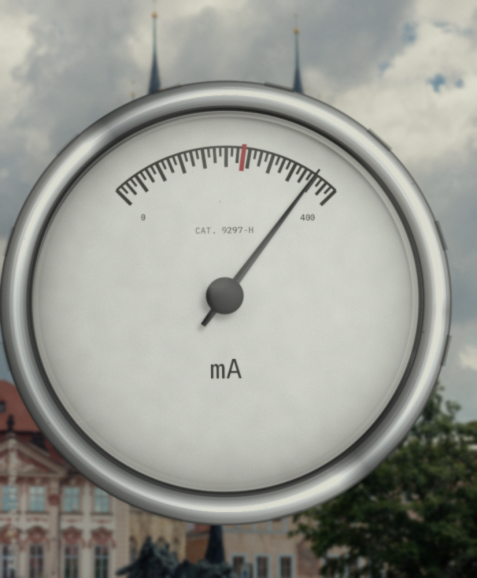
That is **360** mA
